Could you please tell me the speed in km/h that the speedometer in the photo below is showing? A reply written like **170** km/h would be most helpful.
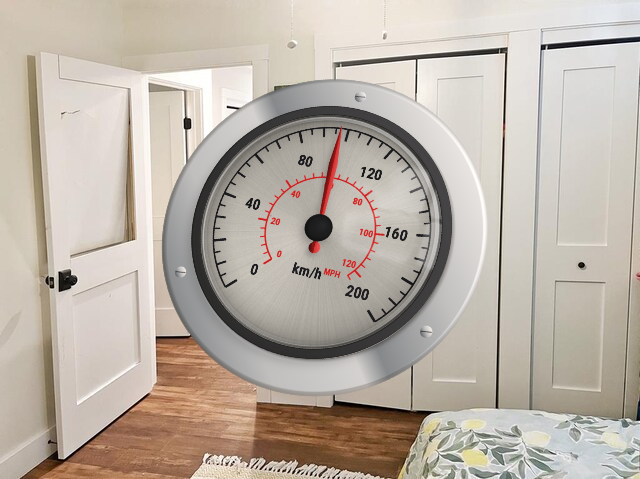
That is **97.5** km/h
